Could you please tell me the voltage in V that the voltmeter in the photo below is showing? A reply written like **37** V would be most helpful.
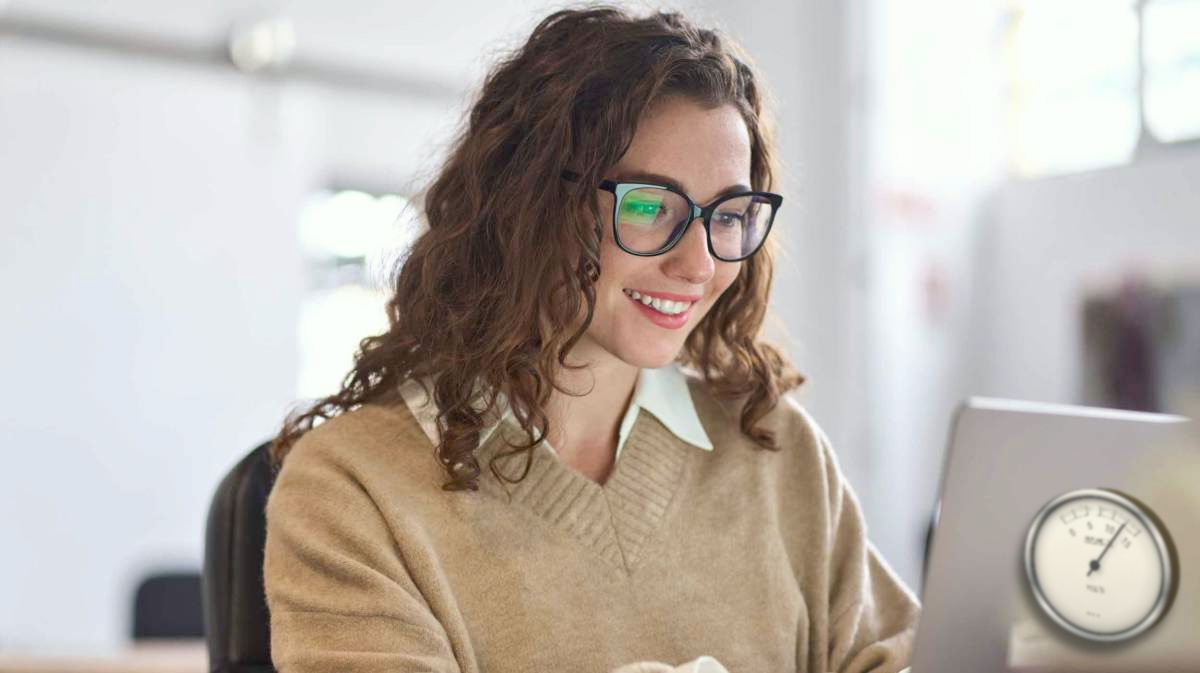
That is **12.5** V
